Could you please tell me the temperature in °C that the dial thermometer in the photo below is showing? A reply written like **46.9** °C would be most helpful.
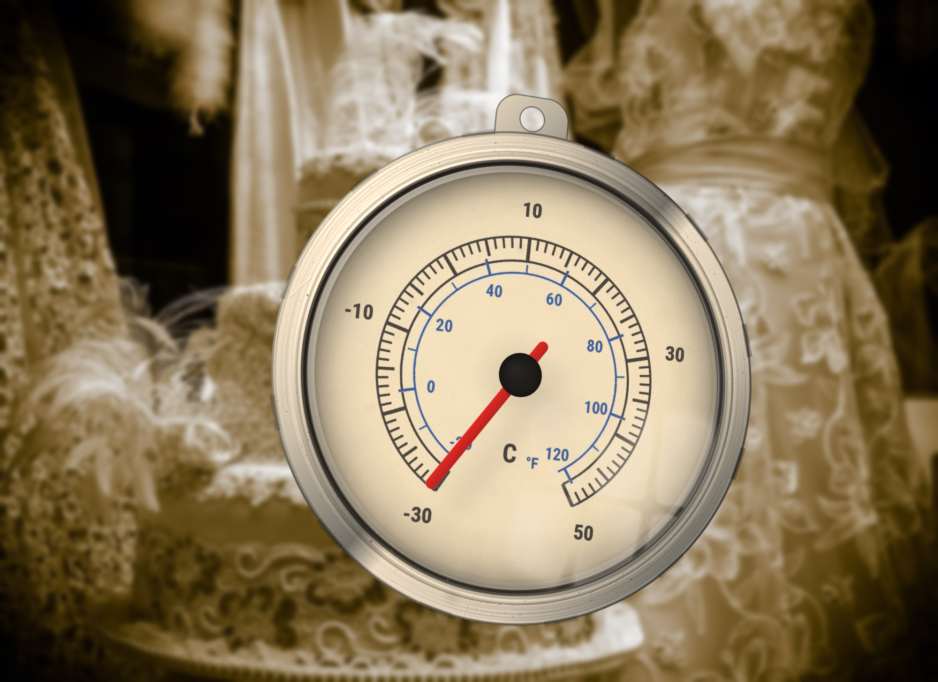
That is **-29** °C
